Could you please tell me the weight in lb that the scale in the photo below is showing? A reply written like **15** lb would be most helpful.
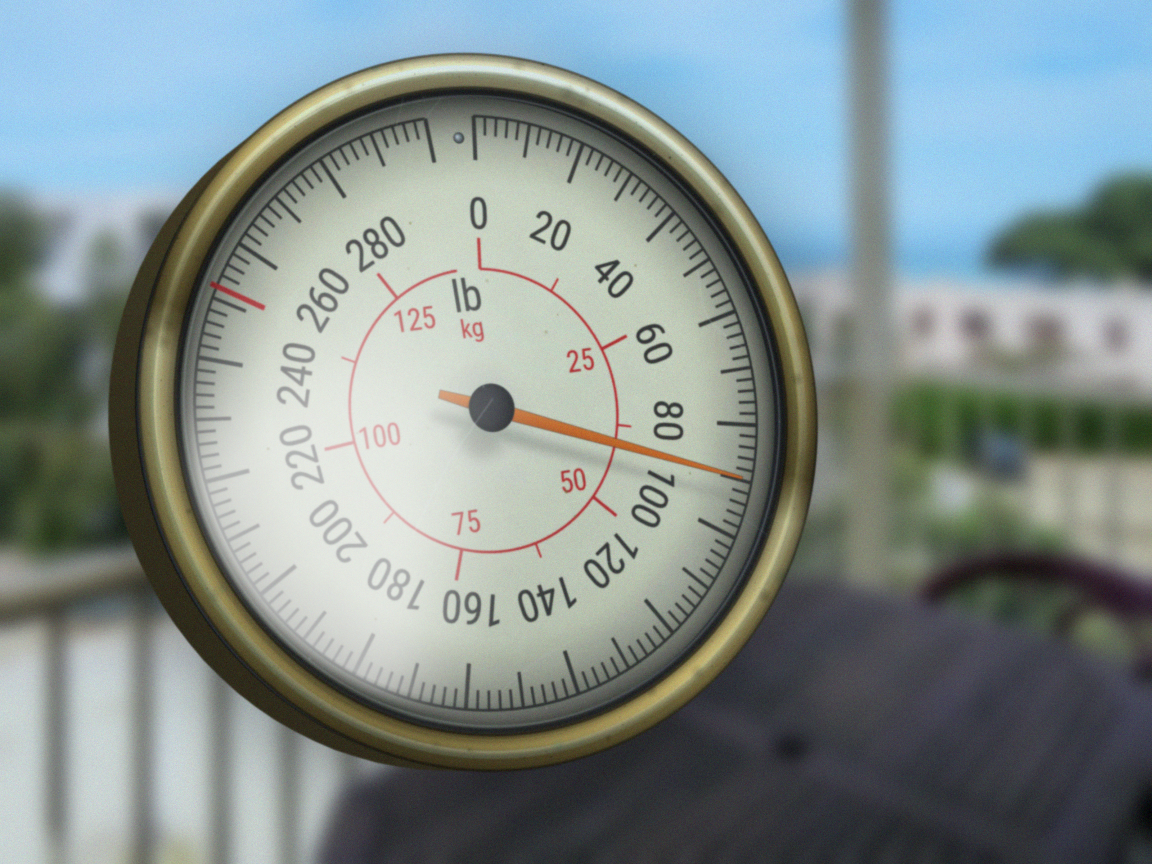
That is **90** lb
